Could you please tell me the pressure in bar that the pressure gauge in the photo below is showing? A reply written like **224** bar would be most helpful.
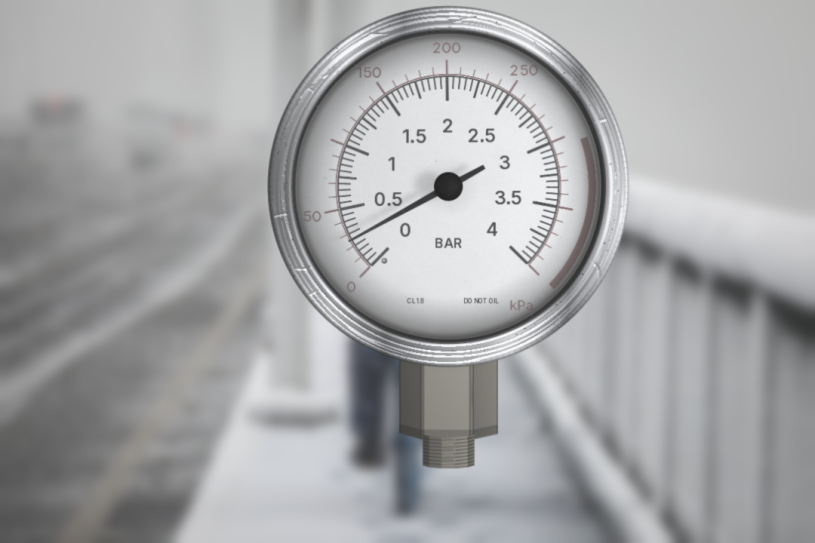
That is **0.25** bar
